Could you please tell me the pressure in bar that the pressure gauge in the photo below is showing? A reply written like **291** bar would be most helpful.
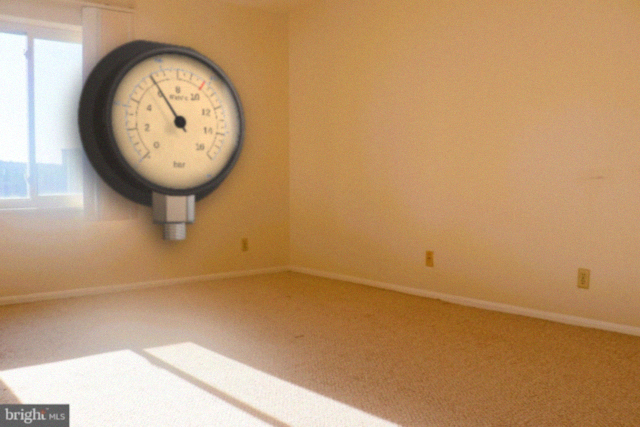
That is **6** bar
